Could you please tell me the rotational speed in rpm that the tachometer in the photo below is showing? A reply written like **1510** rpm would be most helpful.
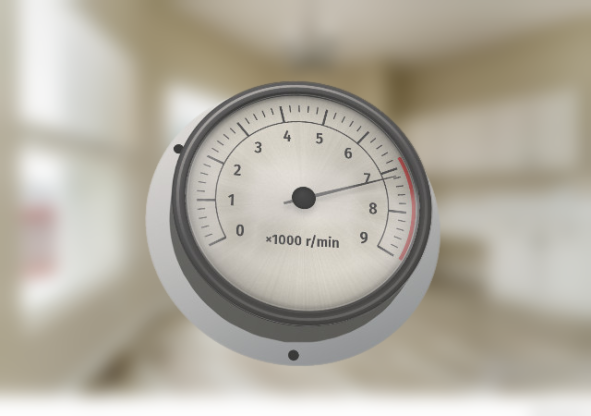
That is **7200** rpm
